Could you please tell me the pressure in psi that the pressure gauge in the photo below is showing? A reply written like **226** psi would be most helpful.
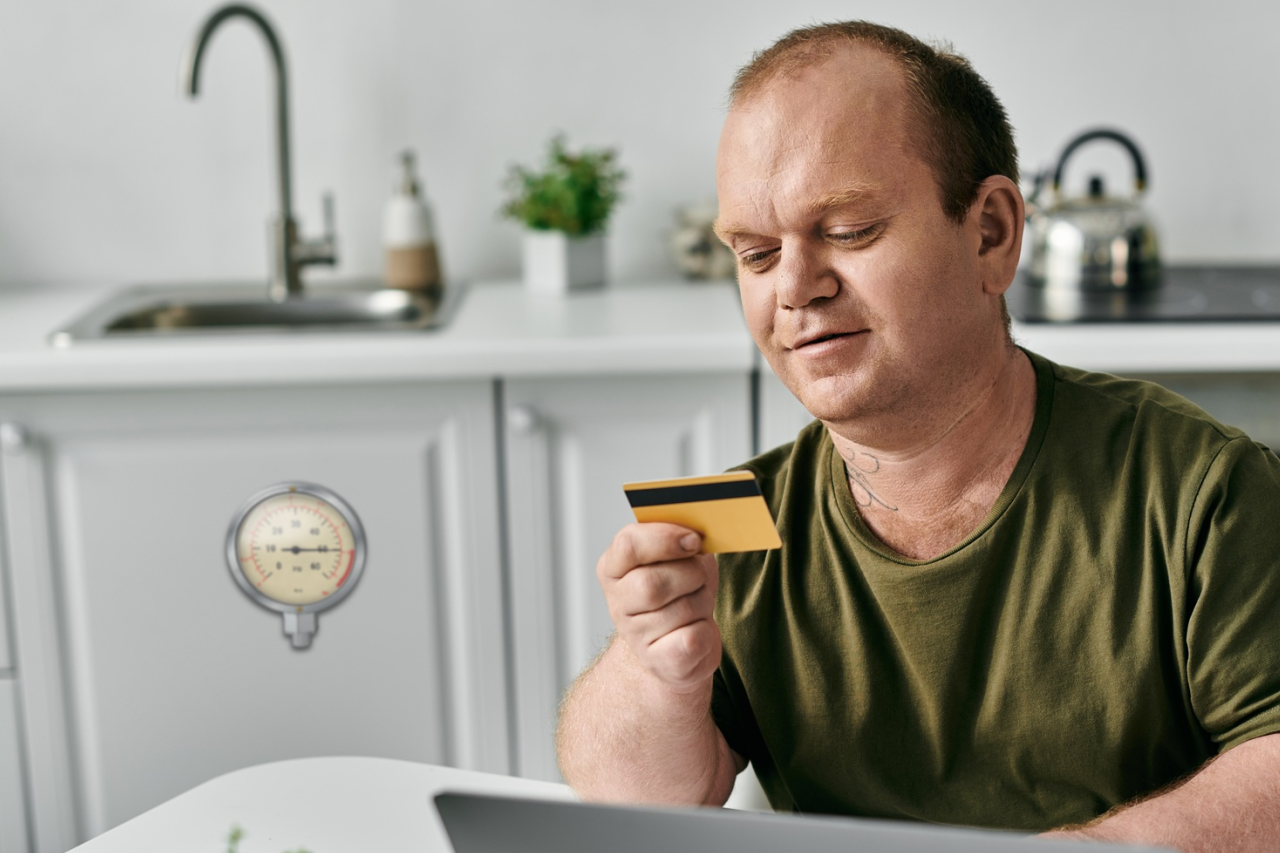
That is **50** psi
